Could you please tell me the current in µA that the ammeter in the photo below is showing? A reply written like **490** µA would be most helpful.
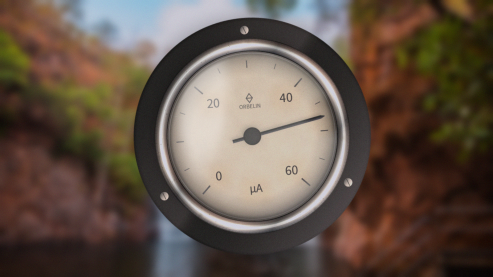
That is **47.5** µA
